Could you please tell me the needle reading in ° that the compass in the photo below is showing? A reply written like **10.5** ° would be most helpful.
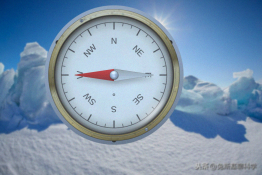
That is **270** °
